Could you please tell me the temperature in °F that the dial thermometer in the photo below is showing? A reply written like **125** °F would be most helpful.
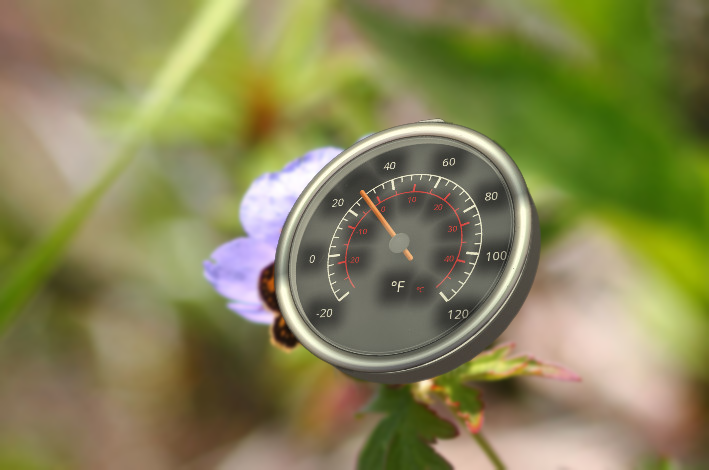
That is **28** °F
